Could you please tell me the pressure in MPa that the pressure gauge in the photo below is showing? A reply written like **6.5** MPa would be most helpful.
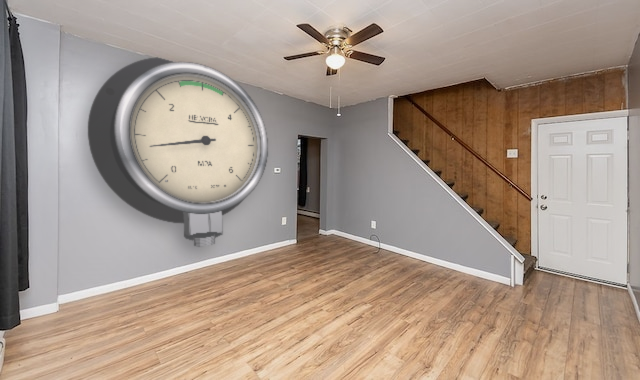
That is **0.75** MPa
